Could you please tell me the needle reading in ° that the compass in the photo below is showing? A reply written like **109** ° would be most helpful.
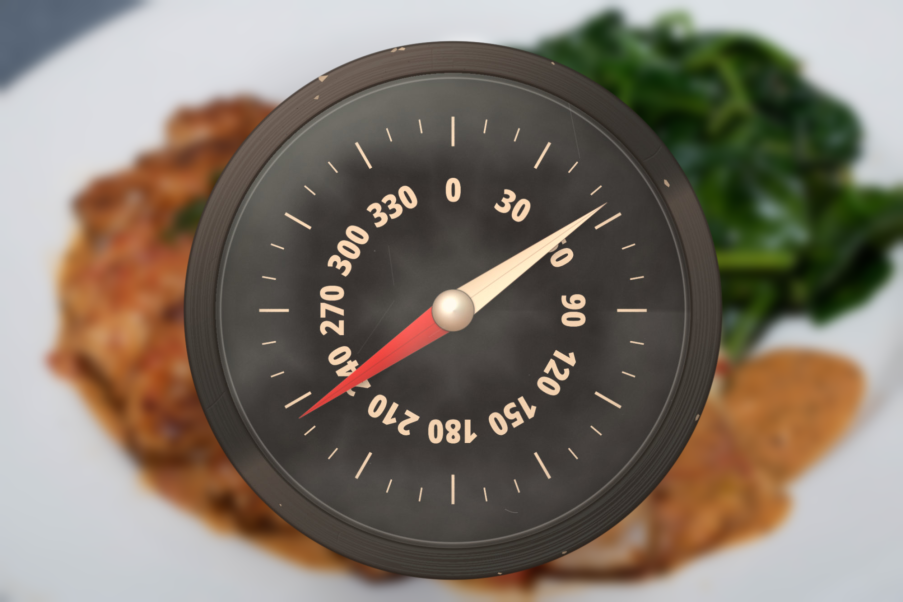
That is **235** °
